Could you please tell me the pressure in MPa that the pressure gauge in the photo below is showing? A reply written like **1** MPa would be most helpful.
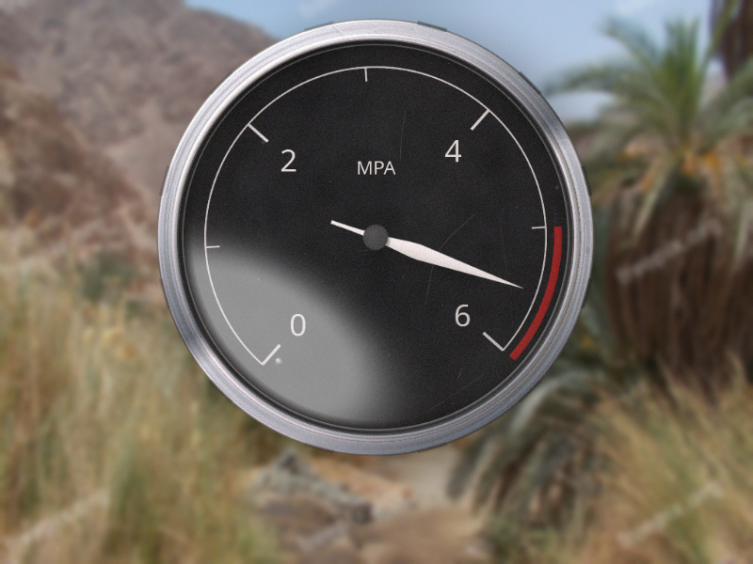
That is **5.5** MPa
